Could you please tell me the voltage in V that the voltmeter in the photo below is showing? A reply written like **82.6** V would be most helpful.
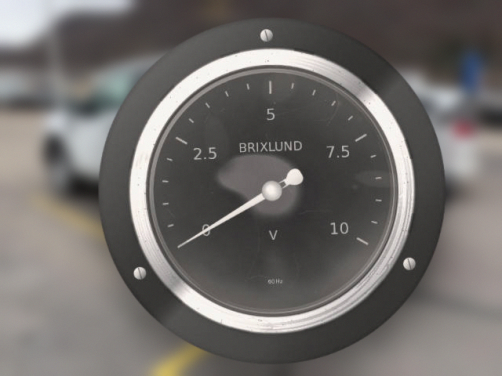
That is **0** V
